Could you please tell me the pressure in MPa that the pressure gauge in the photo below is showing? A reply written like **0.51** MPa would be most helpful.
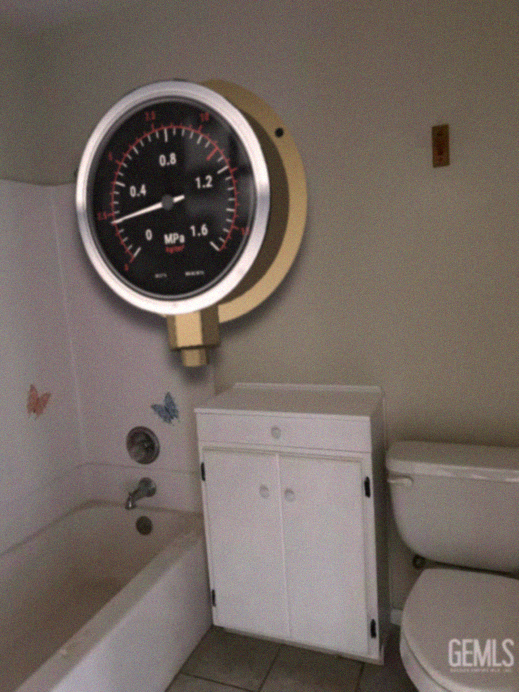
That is **0.2** MPa
